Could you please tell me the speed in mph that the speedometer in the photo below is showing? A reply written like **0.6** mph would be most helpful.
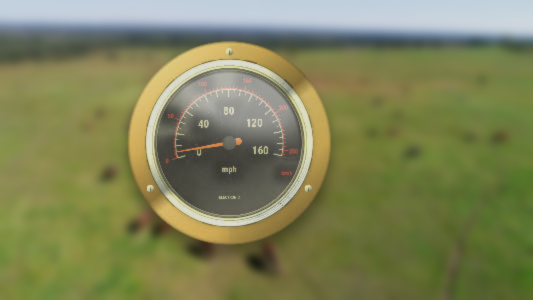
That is **5** mph
